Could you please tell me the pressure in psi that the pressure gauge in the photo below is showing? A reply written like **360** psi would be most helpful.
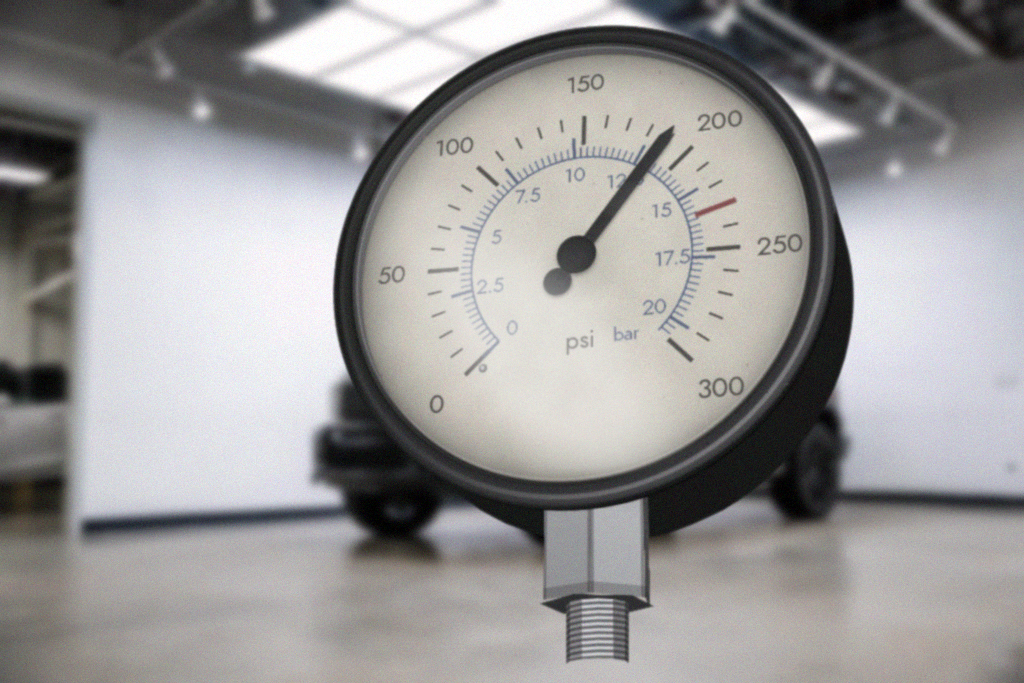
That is **190** psi
